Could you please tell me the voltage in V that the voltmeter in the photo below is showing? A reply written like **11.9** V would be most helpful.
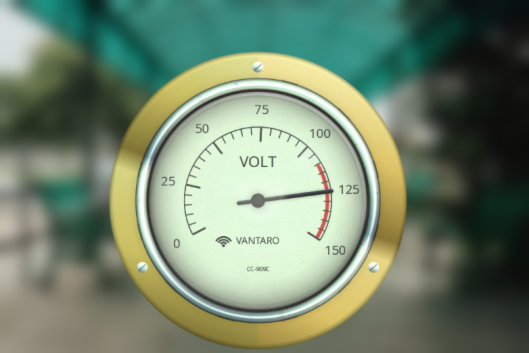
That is **125** V
